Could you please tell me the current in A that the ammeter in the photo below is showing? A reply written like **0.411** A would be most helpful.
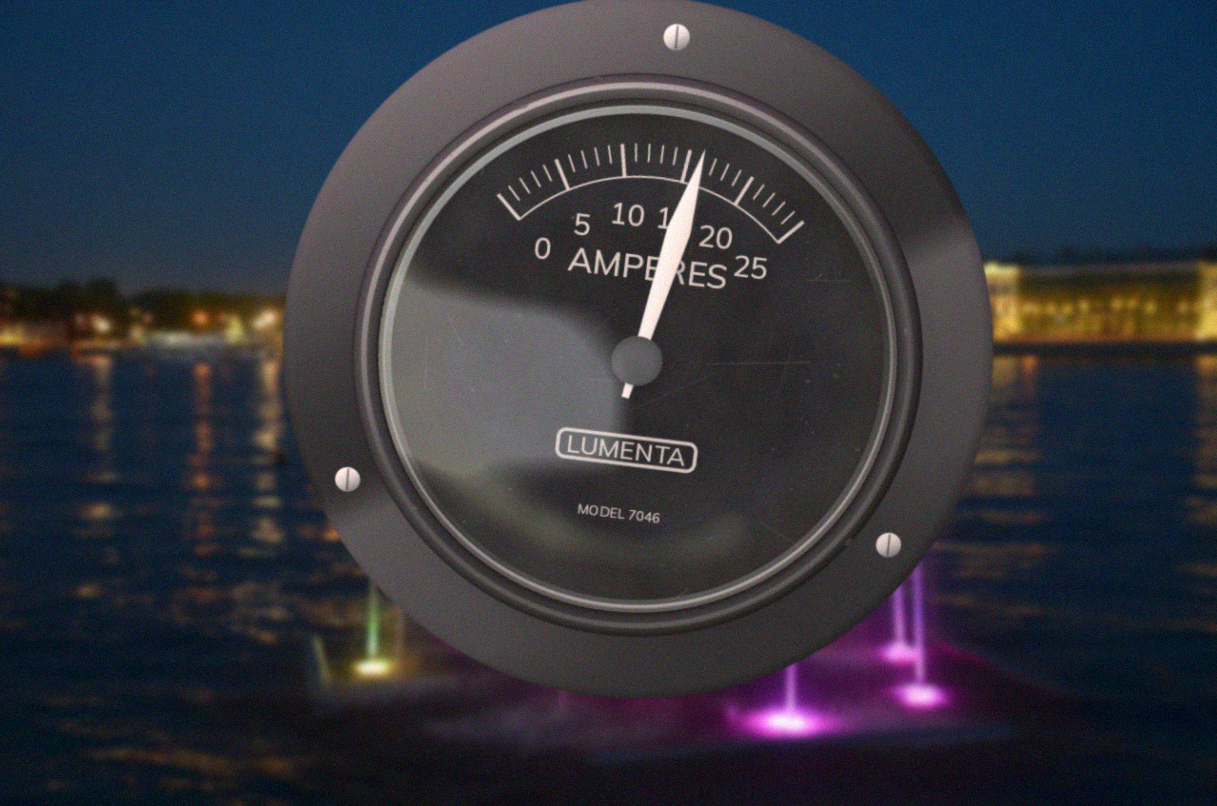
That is **16** A
